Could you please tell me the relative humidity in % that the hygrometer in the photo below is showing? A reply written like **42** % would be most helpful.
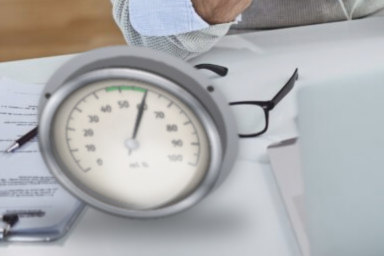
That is **60** %
